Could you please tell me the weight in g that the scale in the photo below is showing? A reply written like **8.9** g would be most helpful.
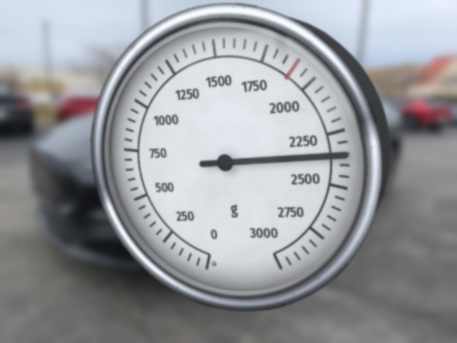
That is **2350** g
